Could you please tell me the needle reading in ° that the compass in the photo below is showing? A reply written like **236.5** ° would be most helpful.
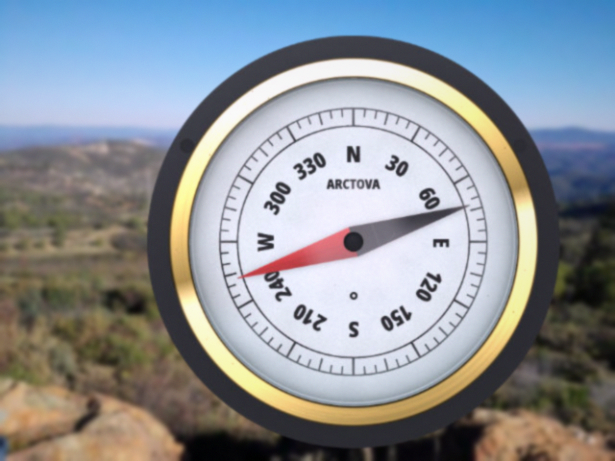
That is **252.5** °
